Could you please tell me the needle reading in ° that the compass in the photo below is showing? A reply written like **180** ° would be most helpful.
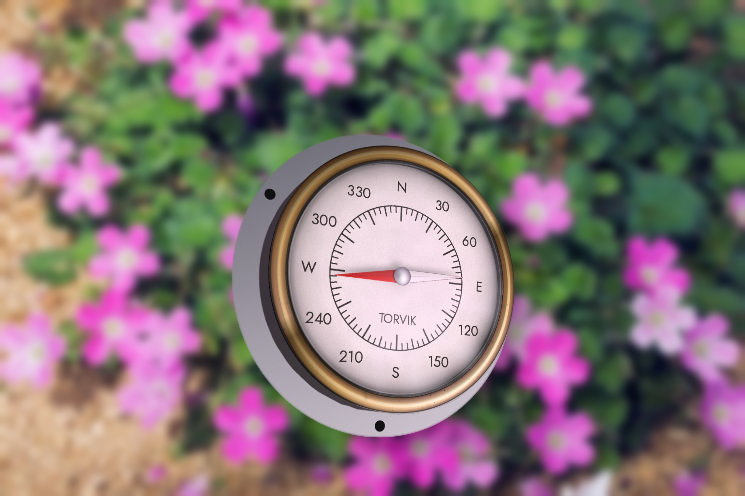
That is **265** °
